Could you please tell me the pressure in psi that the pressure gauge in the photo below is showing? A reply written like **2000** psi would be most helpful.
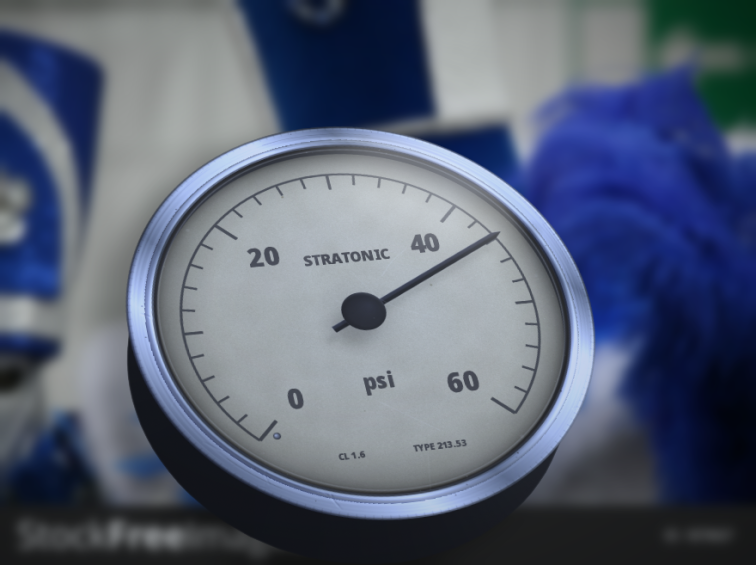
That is **44** psi
